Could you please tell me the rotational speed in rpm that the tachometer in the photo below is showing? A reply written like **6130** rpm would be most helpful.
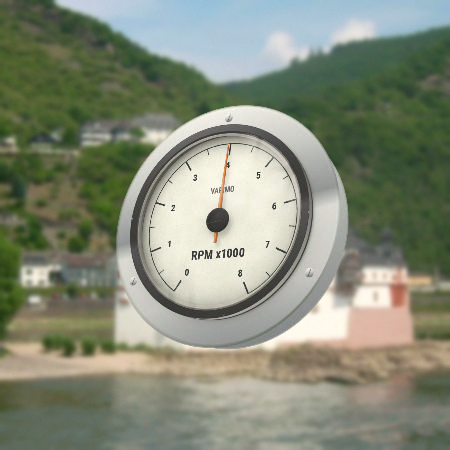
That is **4000** rpm
